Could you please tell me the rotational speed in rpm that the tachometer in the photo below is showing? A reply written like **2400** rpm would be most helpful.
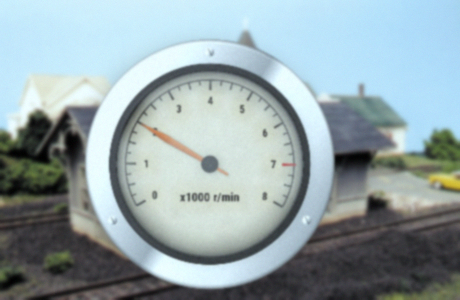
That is **2000** rpm
